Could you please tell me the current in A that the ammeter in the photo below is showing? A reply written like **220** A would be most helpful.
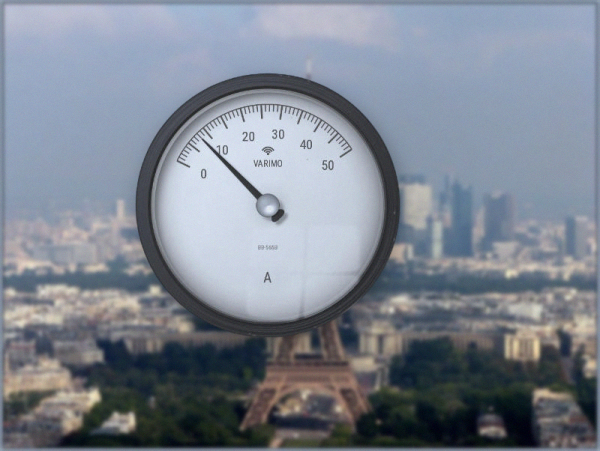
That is **8** A
